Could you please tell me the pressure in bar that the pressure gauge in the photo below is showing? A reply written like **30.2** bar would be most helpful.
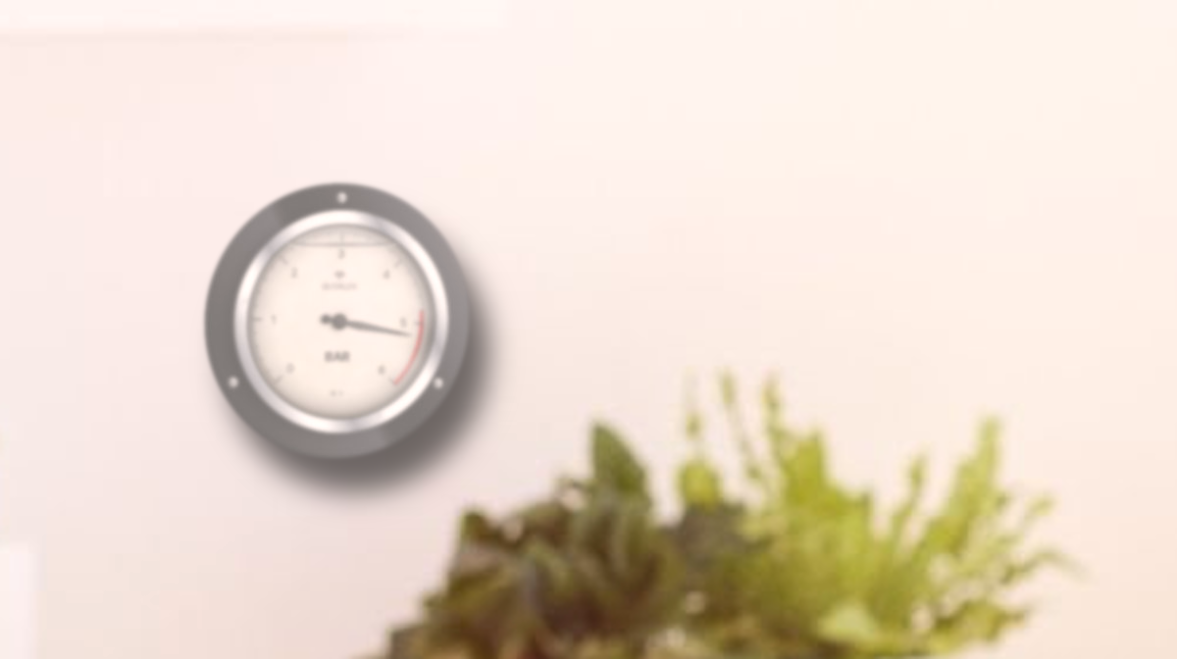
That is **5.2** bar
